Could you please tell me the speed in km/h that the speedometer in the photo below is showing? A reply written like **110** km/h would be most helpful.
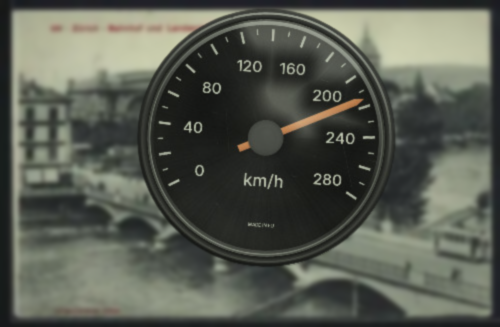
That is **215** km/h
